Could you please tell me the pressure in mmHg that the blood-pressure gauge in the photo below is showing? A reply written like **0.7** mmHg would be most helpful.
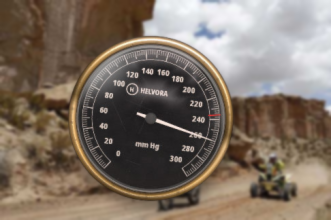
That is **260** mmHg
